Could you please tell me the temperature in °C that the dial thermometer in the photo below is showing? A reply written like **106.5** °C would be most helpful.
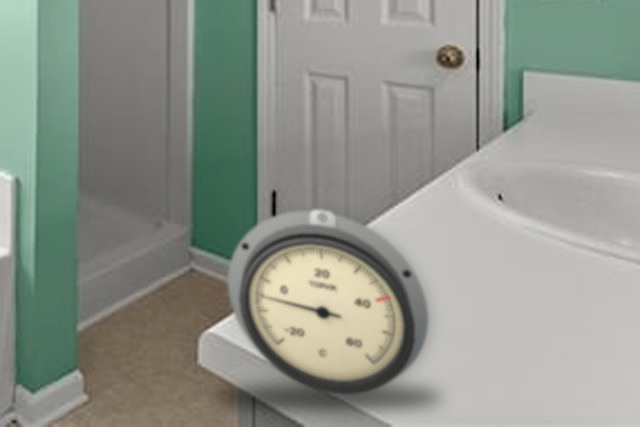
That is **-5** °C
